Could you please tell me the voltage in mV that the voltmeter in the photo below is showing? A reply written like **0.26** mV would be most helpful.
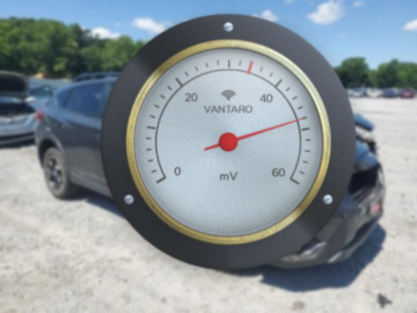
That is **48** mV
